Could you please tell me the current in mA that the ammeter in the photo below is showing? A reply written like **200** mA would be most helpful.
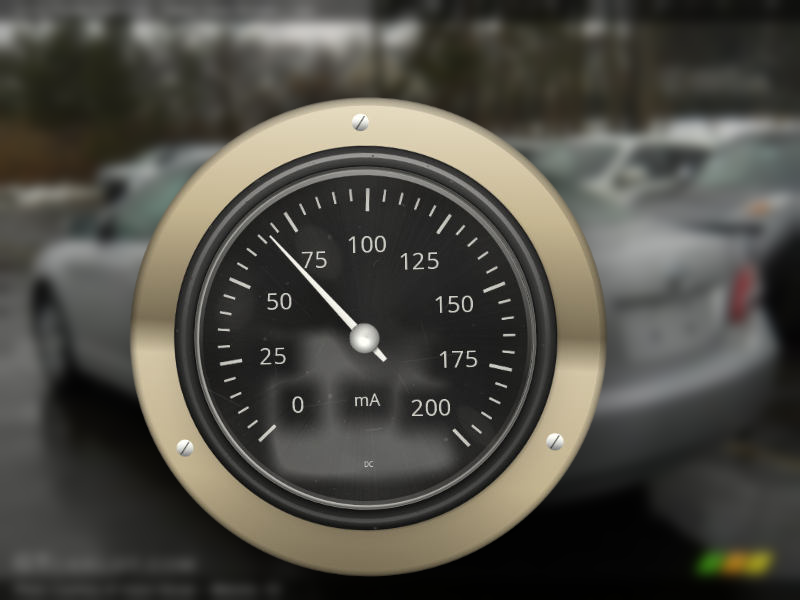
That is **67.5** mA
